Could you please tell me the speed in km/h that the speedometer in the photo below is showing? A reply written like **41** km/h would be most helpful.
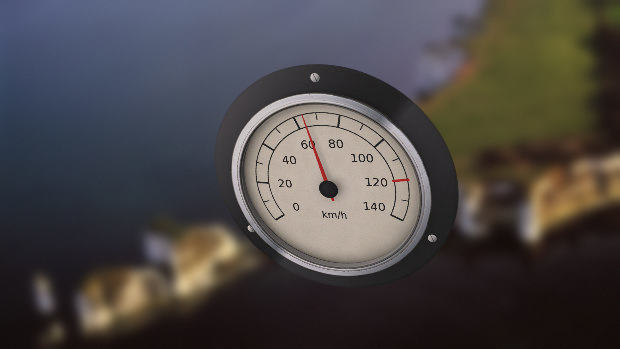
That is **65** km/h
